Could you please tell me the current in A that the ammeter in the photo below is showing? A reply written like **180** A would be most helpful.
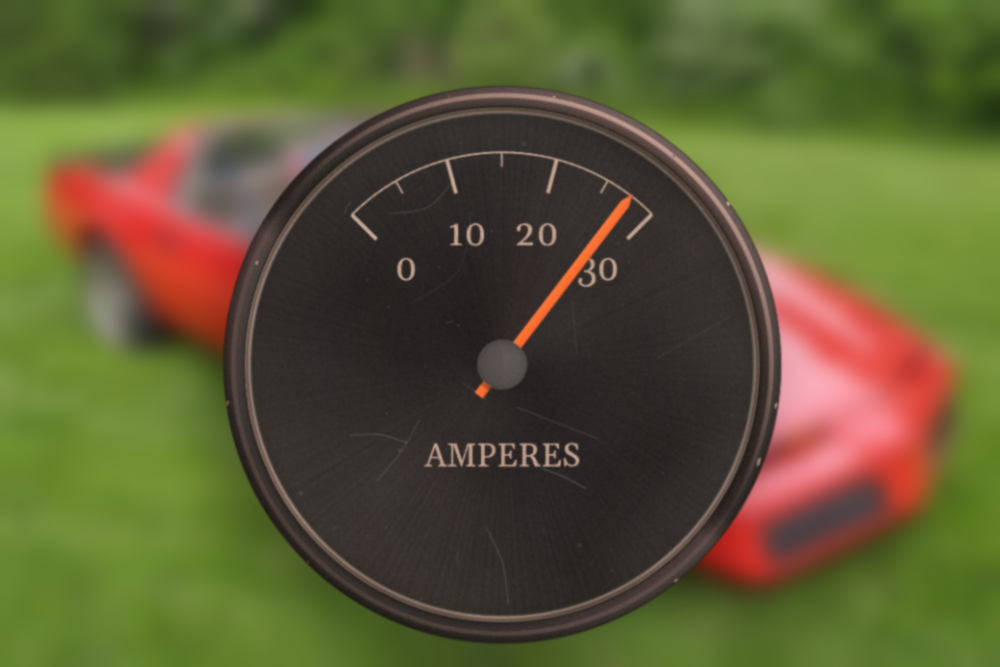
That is **27.5** A
